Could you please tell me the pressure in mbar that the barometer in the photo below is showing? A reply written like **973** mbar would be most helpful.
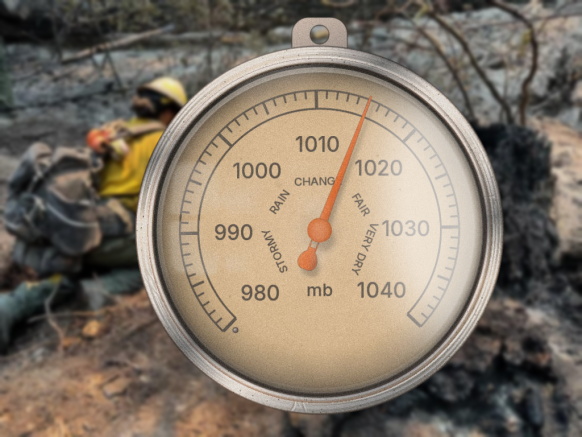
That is **1015** mbar
